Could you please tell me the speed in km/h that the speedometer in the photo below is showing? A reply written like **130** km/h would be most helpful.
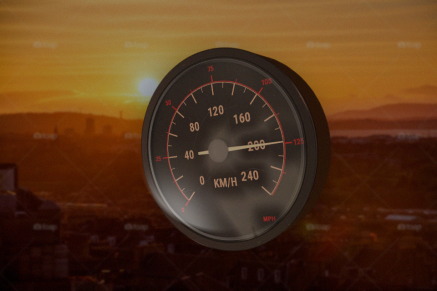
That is **200** km/h
